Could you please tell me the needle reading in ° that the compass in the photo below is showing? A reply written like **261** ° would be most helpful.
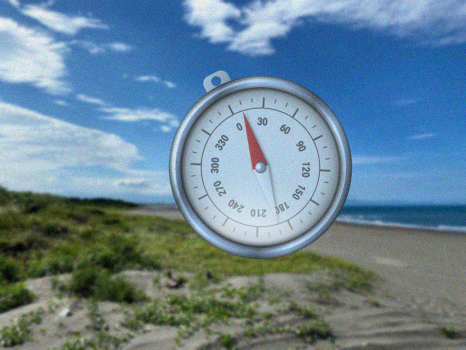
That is **10** °
